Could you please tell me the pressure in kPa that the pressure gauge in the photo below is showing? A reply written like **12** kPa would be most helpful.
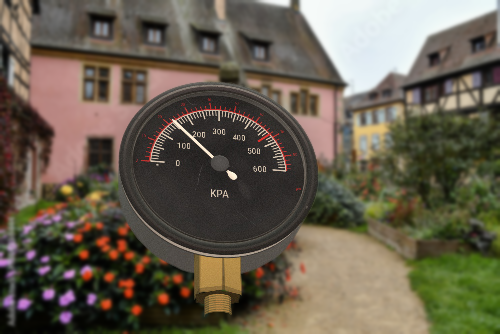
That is **150** kPa
